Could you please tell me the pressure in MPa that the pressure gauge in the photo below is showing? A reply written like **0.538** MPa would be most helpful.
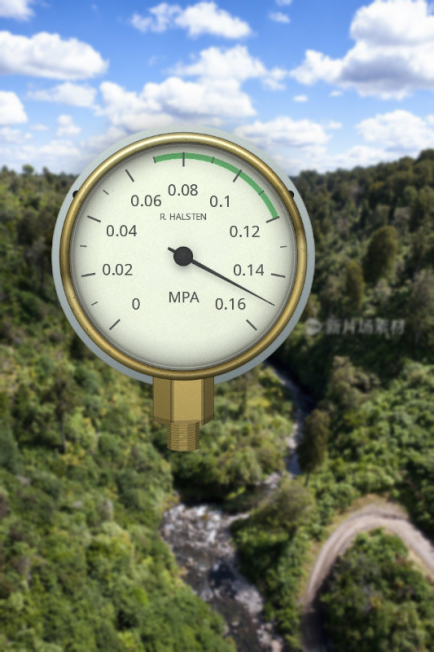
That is **0.15** MPa
